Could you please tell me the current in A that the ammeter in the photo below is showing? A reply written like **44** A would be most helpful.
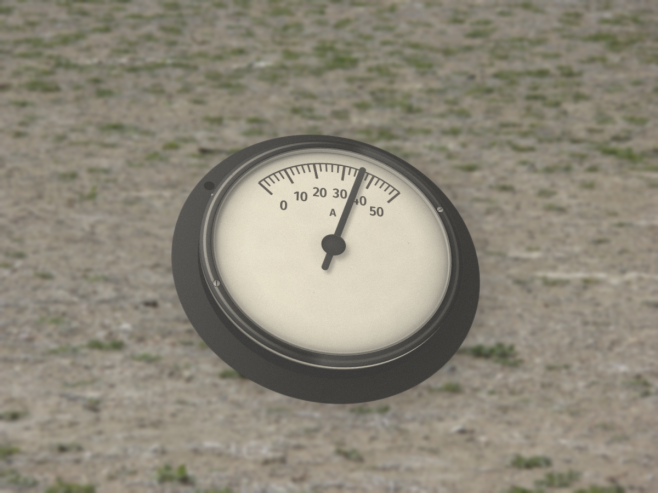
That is **36** A
